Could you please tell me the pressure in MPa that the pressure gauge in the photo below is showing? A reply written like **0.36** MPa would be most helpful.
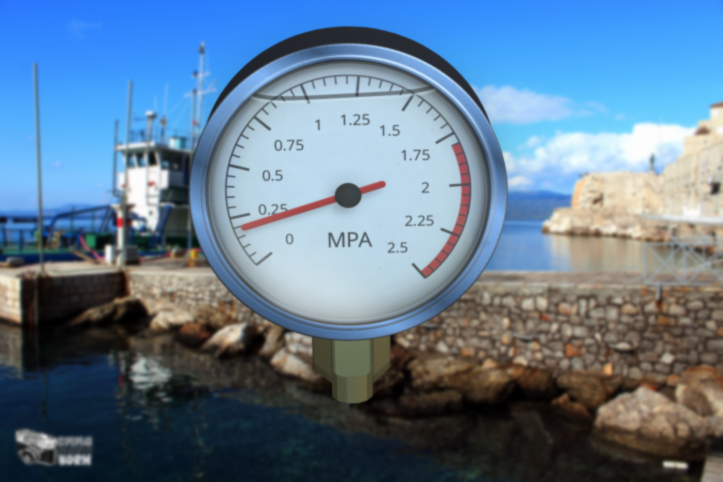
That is **0.2** MPa
